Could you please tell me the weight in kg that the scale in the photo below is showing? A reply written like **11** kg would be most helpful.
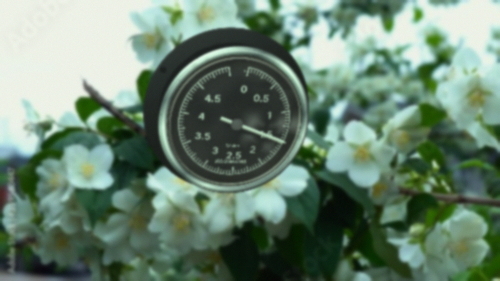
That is **1.5** kg
